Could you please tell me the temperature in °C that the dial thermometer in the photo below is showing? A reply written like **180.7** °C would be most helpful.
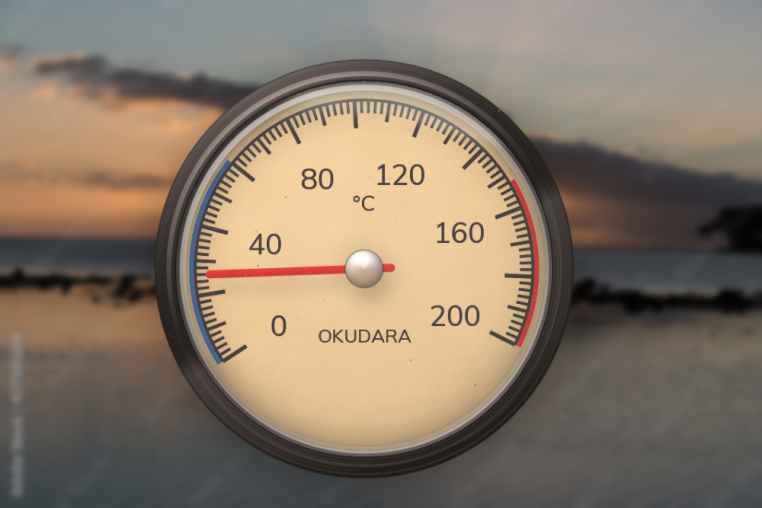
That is **26** °C
